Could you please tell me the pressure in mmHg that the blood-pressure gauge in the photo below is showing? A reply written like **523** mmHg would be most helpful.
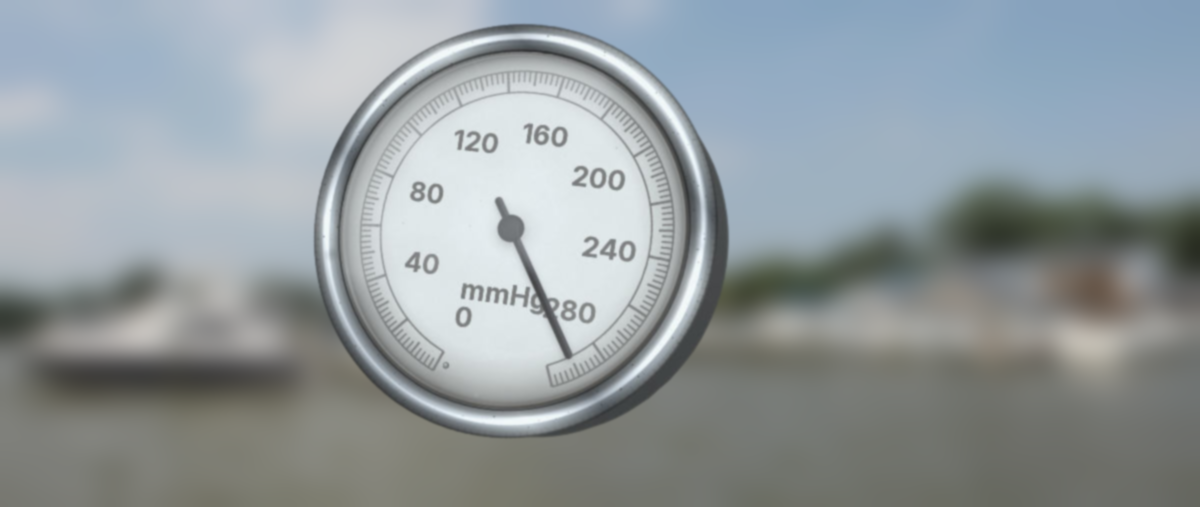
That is **290** mmHg
